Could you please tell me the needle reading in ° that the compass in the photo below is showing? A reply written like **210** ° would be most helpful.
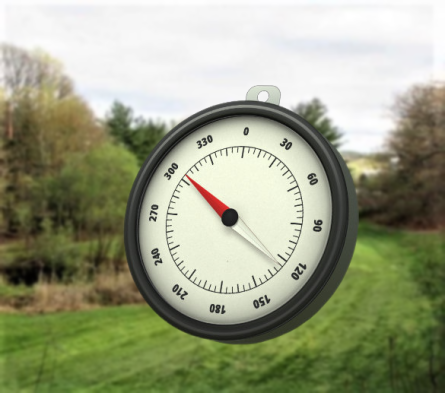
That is **305** °
